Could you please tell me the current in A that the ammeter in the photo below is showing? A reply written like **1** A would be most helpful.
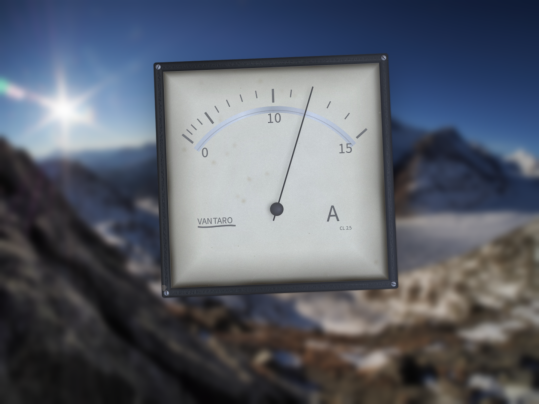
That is **12** A
